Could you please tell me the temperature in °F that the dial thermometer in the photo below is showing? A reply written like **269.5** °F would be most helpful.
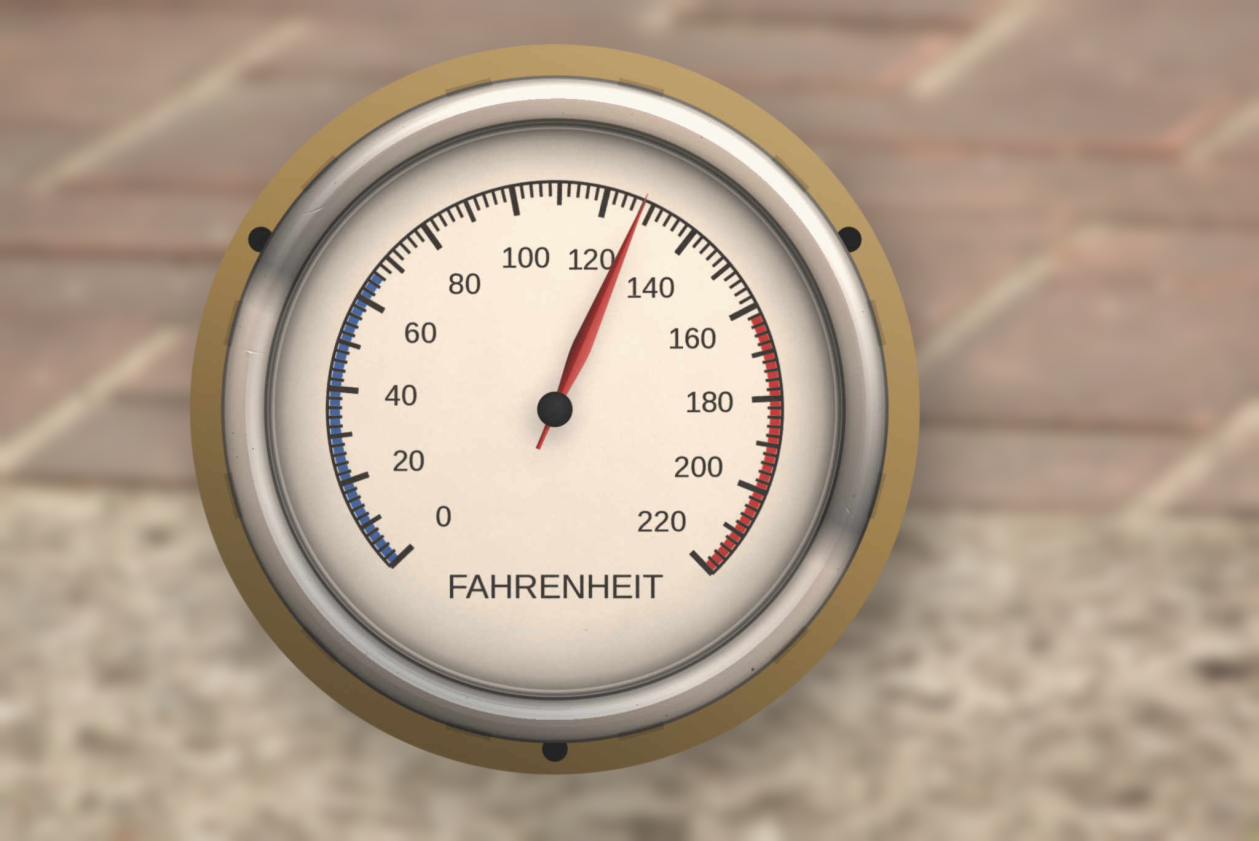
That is **128** °F
